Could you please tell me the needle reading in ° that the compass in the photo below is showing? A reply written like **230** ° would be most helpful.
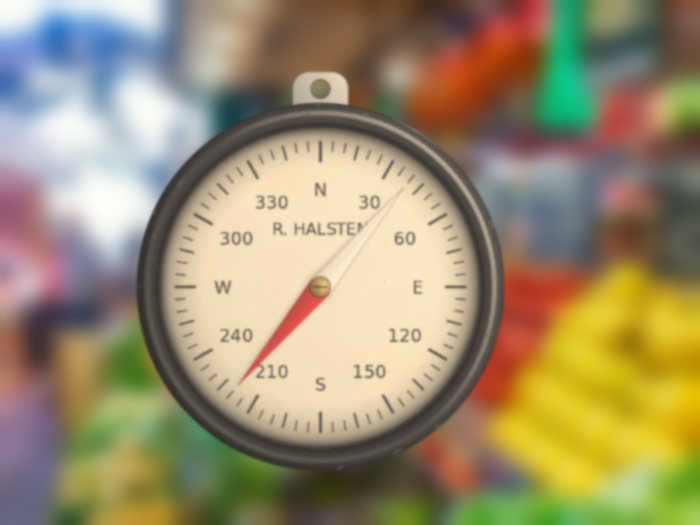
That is **220** °
